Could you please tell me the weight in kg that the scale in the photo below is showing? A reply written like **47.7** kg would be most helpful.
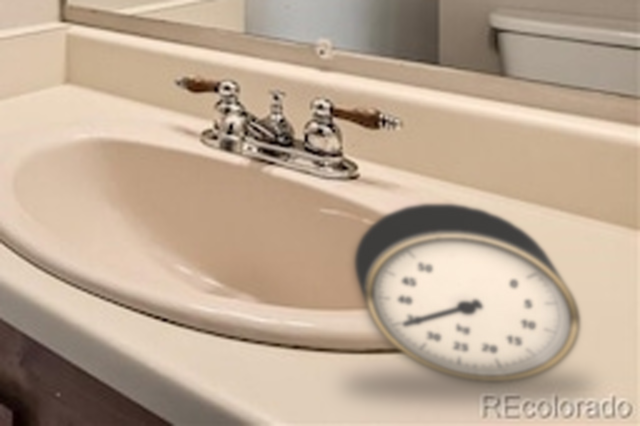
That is **35** kg
